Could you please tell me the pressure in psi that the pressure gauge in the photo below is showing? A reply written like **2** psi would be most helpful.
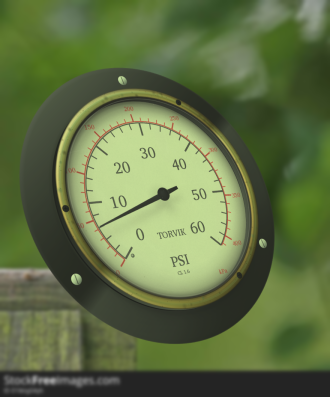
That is **6** psi
